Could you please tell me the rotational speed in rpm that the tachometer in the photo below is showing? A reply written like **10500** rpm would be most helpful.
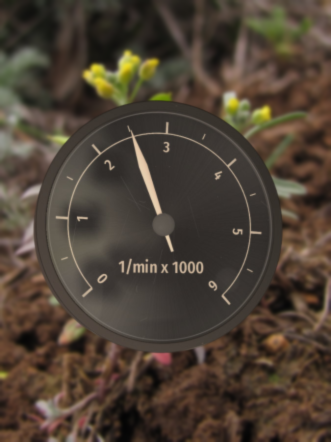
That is **2500** rpm
